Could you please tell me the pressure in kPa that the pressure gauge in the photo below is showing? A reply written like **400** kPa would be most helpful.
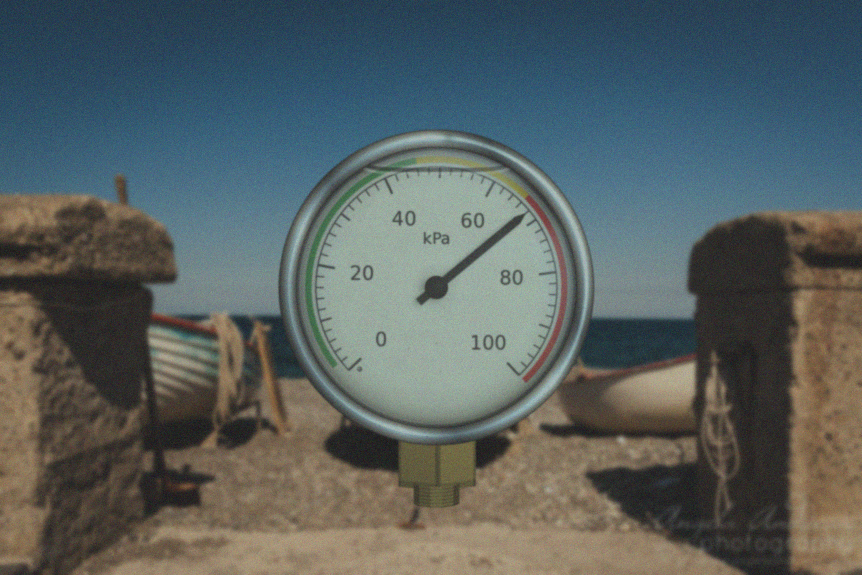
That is **68** kPa
